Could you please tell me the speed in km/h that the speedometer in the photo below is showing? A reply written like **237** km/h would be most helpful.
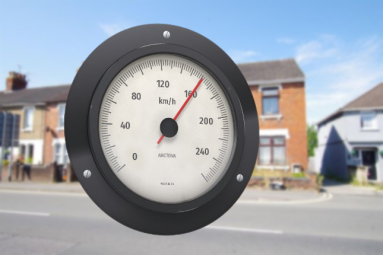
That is **160** km/h
